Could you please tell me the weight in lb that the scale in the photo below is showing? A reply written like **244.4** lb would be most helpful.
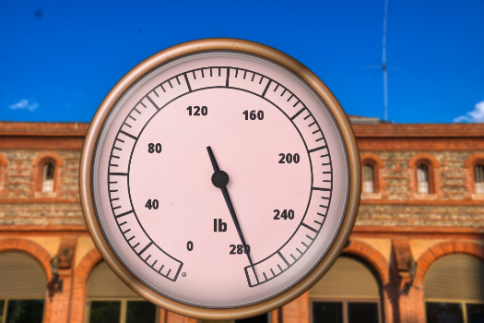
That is **276** lb
